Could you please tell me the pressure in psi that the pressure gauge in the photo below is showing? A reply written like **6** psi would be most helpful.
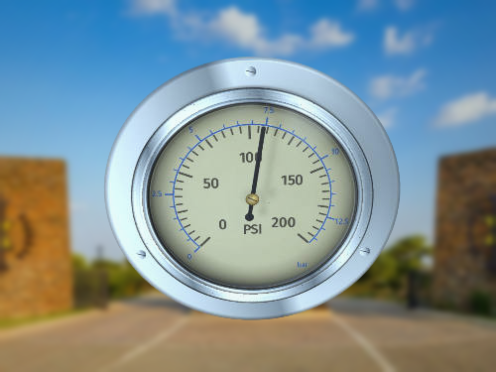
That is **107.5** psi
